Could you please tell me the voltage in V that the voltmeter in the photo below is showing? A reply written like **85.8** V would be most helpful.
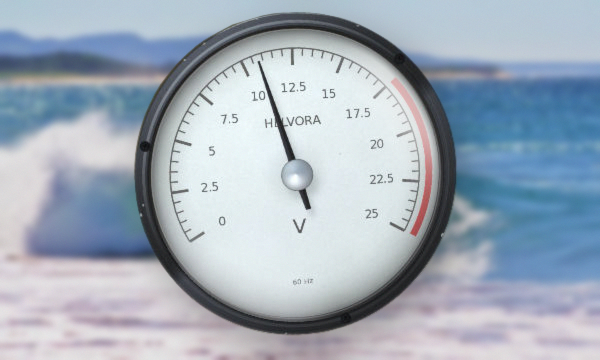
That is **10.75** V
